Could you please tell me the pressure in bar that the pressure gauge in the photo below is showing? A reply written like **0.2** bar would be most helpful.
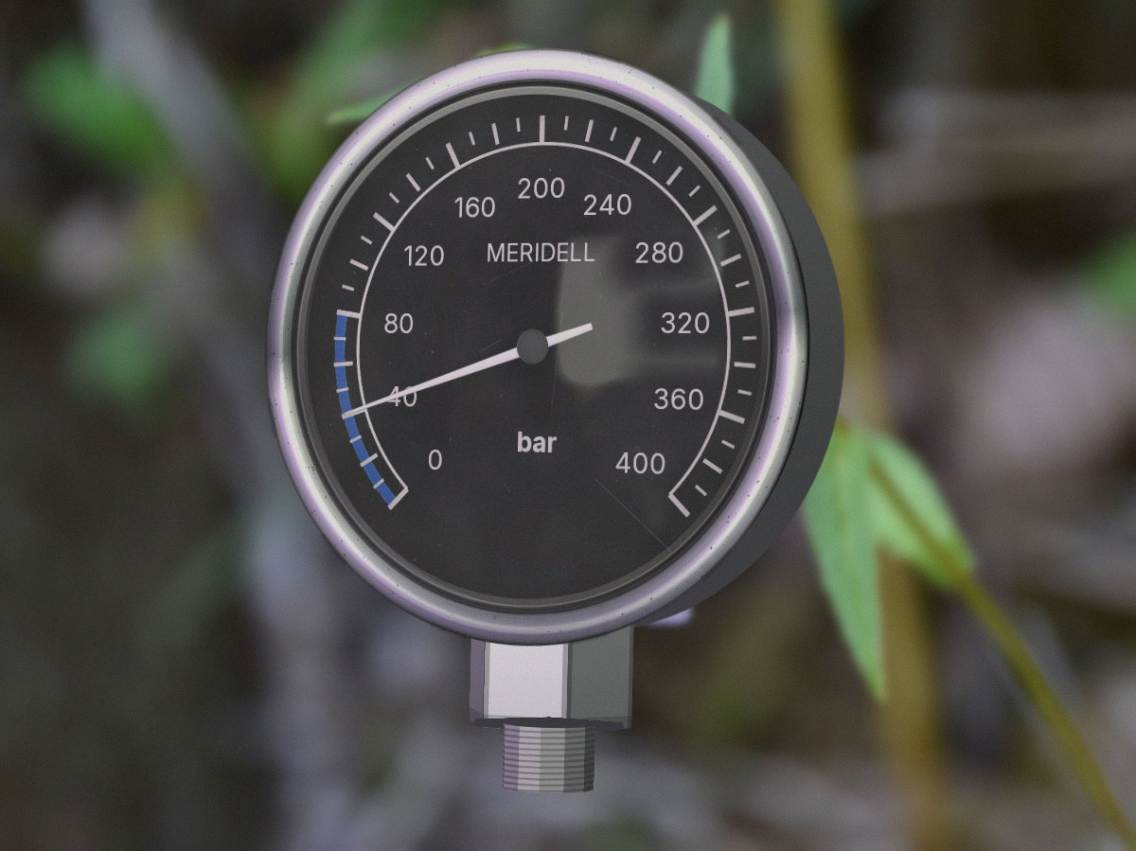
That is **40** bar
